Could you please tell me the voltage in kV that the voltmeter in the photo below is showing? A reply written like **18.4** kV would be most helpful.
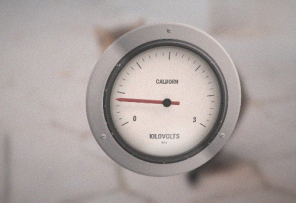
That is **0.4** kV
